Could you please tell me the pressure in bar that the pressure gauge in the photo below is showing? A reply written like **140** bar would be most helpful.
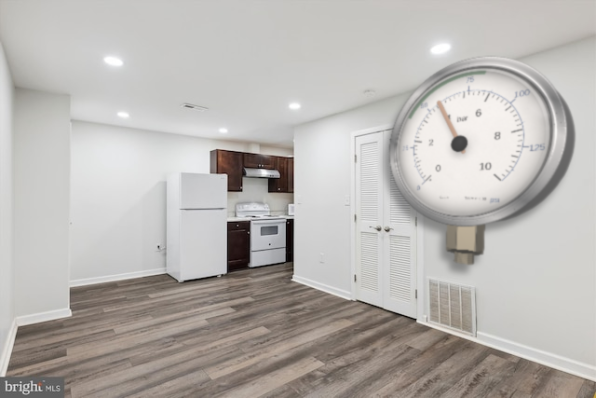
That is **4** bar
